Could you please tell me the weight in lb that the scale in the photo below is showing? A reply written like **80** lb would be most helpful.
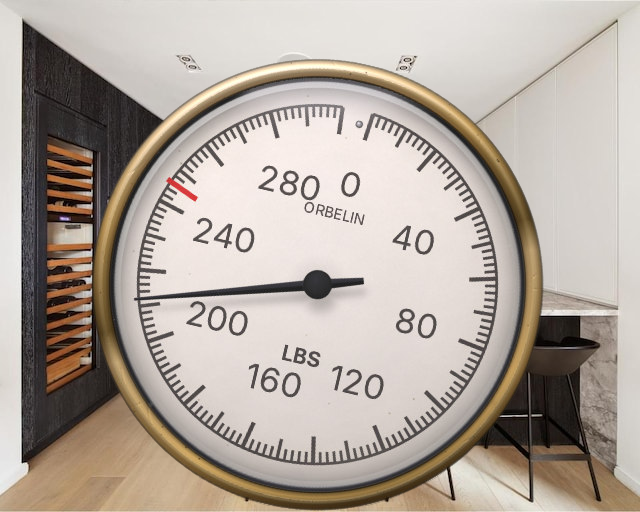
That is **212** lb
